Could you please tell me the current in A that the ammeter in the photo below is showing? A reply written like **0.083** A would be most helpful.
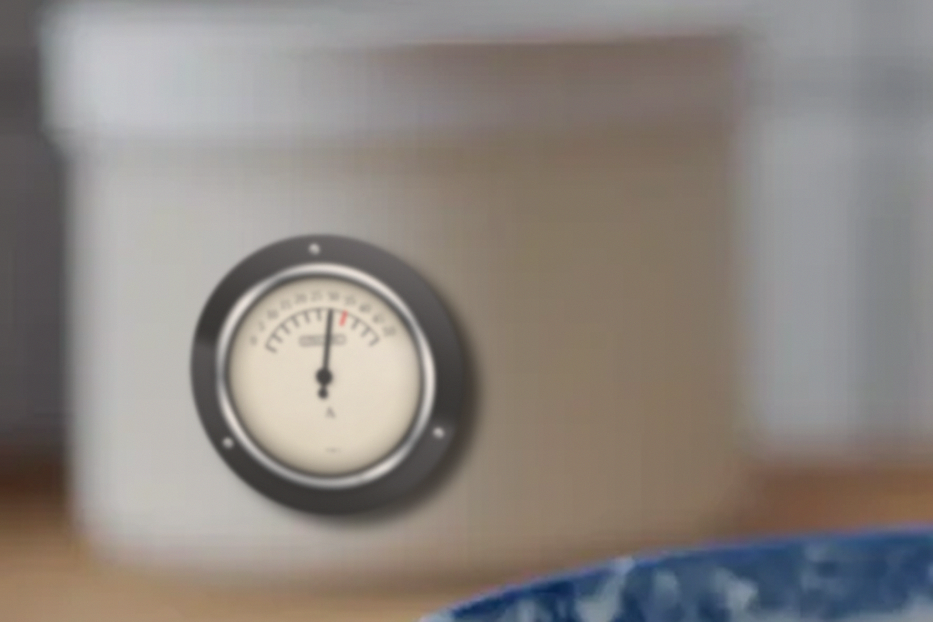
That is **30** A
